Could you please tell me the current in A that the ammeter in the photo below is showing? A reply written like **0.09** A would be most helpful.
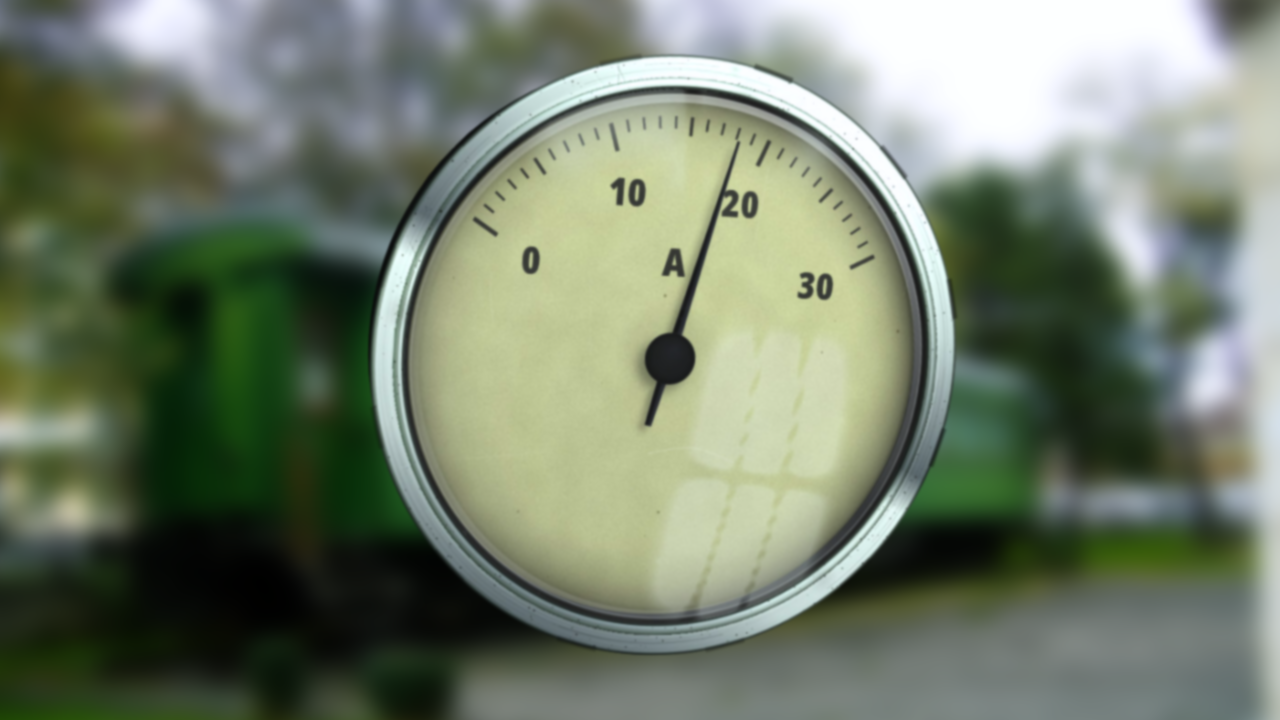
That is **18** A
